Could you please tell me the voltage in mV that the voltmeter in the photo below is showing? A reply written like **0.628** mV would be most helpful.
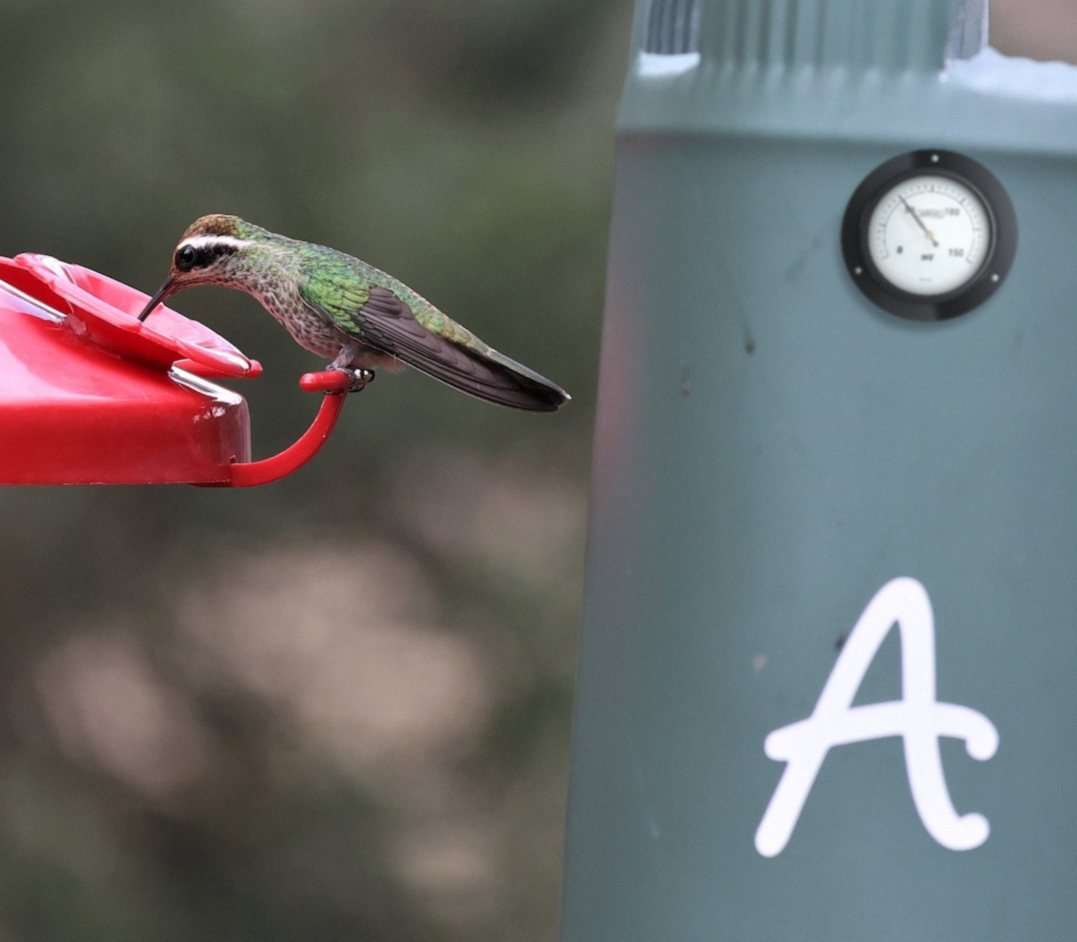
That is **50** mV
